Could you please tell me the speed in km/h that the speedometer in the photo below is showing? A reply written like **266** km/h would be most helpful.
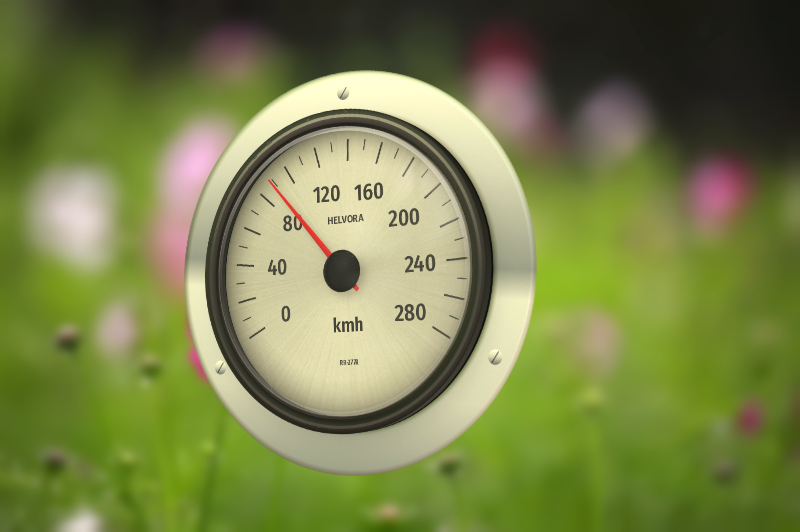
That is **90** km/h
